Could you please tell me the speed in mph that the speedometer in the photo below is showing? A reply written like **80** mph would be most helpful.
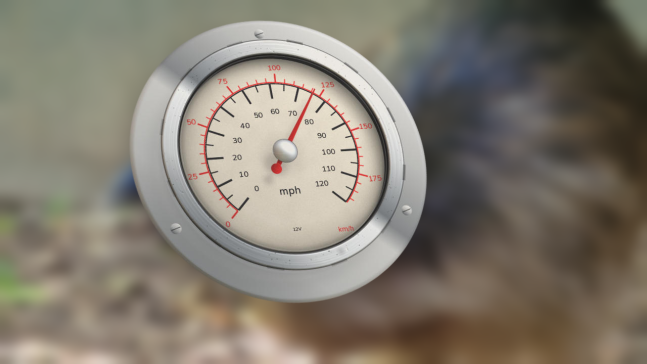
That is **75** mph
